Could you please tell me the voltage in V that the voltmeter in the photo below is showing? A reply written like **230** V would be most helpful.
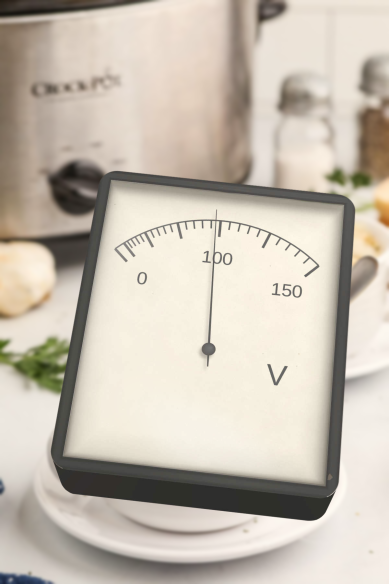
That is **97.5** V
